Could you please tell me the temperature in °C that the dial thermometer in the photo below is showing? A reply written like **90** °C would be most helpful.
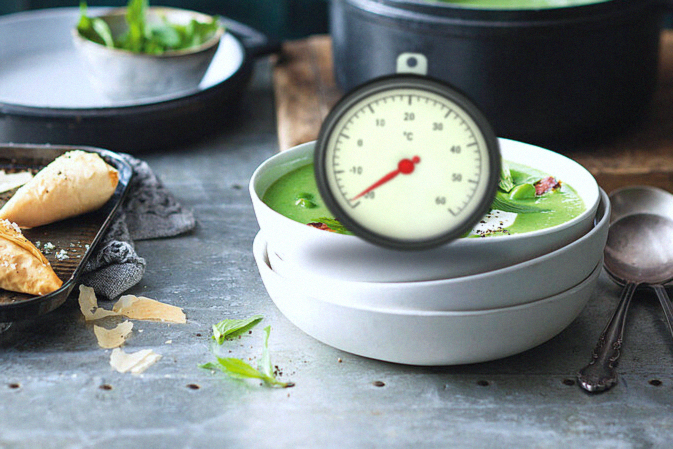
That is **-18** °C
